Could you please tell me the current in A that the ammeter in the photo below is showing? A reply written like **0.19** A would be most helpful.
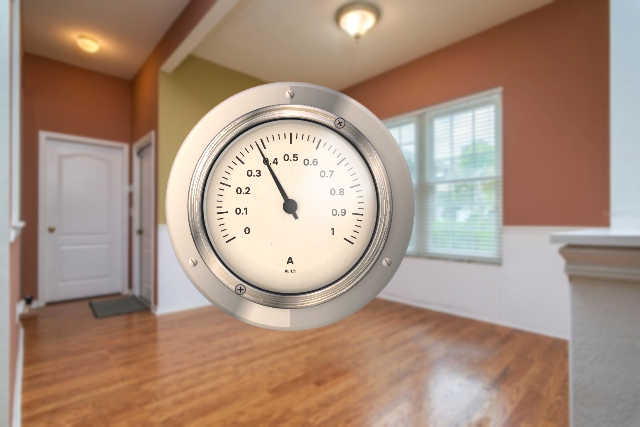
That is **0.38** A
